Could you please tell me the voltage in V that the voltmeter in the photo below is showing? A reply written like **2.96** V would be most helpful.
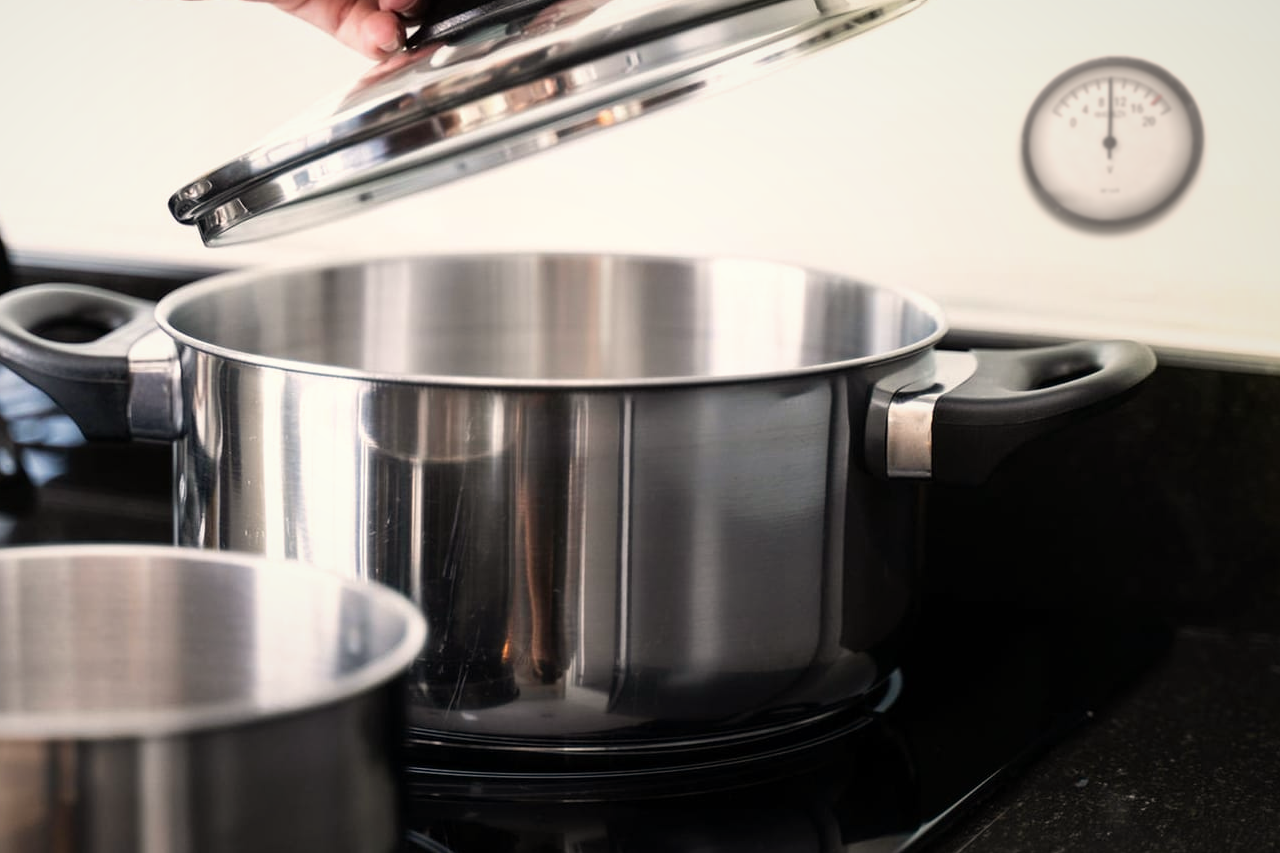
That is **10** V
